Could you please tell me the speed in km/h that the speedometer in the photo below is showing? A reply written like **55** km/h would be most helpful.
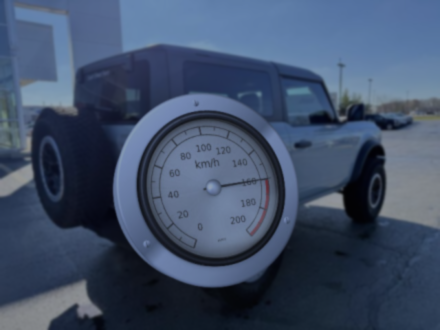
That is **160** km/h
